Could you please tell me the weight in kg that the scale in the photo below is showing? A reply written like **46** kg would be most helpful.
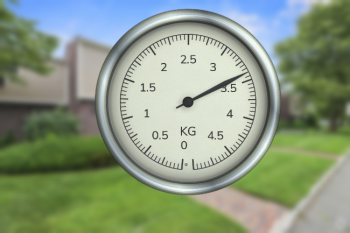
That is **3.4** kg
